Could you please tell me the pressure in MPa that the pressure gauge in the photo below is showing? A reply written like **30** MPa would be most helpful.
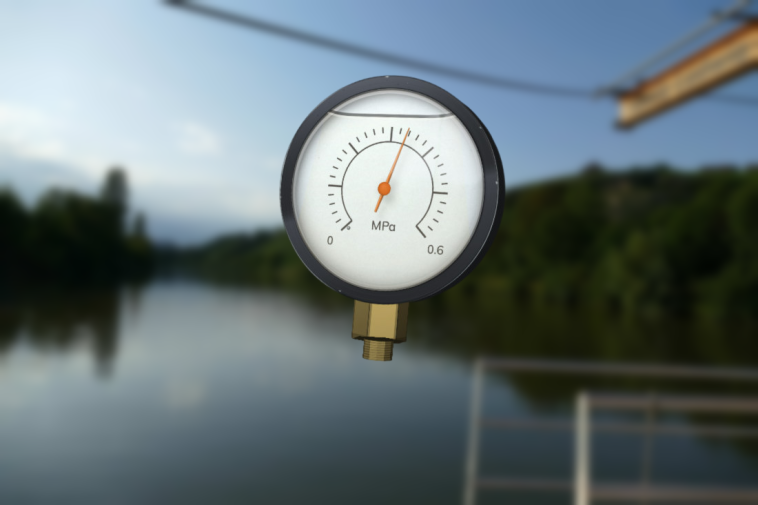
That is **0.34** MPa
